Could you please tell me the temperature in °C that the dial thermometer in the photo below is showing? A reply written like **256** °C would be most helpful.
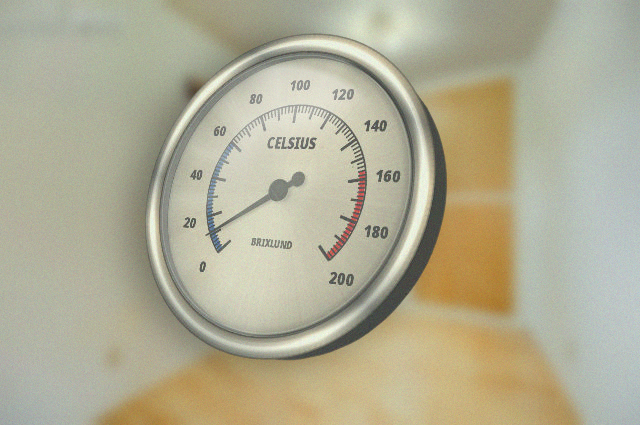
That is **10** °C
